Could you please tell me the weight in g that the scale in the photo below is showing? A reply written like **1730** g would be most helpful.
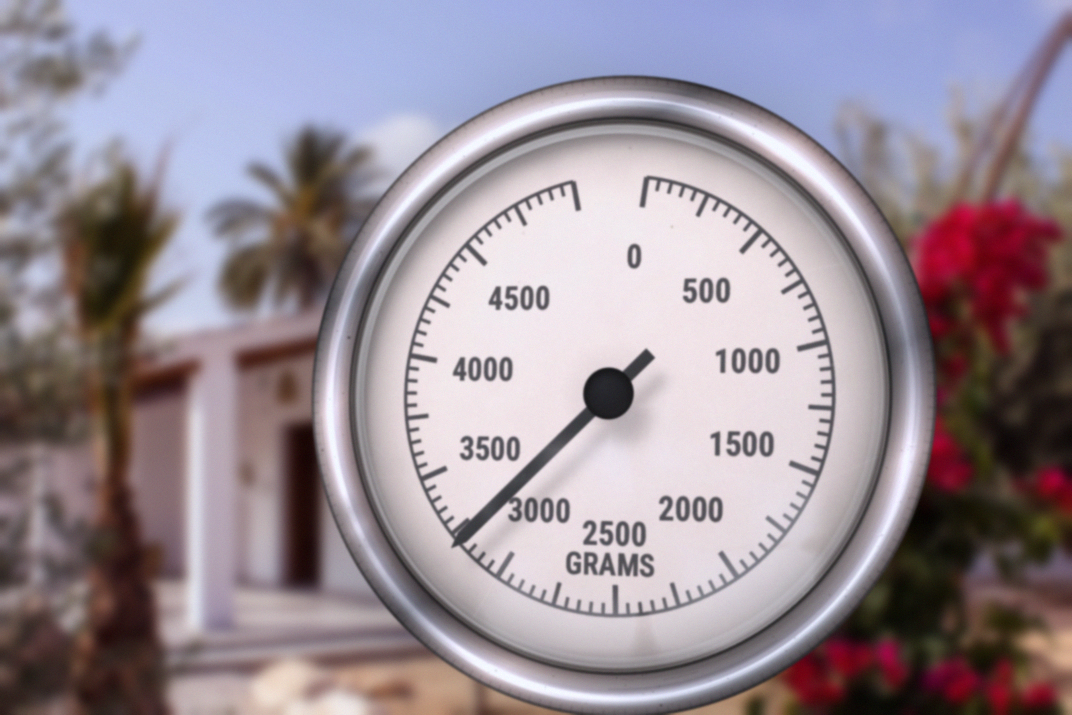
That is **3200** g
